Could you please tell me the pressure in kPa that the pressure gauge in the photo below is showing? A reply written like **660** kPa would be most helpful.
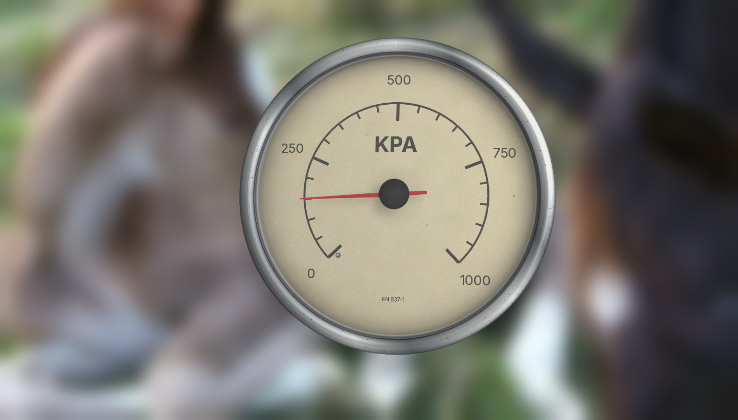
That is **150** kPa
